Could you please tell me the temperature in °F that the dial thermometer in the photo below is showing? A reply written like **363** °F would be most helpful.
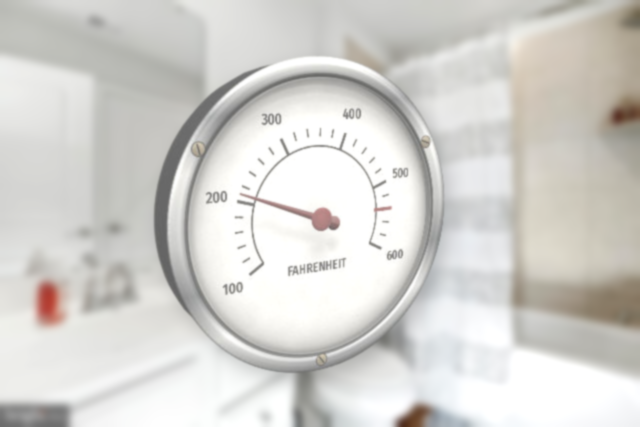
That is **210** °F
